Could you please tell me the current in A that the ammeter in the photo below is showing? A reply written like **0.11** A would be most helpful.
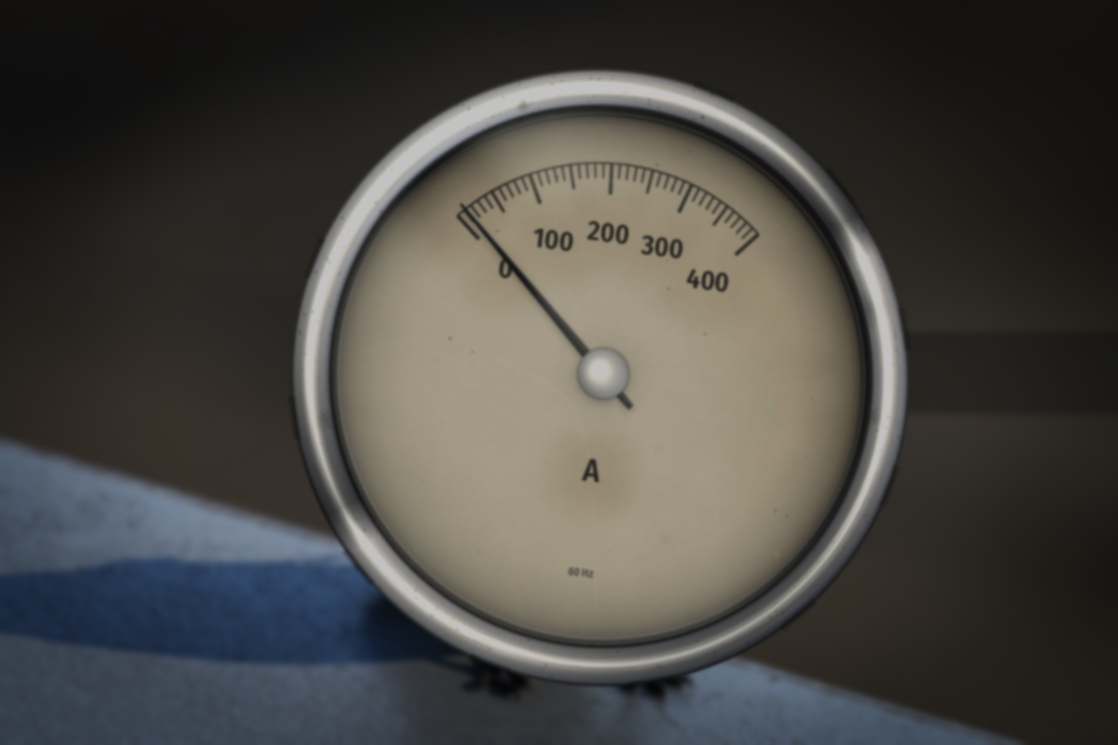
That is **10** A
